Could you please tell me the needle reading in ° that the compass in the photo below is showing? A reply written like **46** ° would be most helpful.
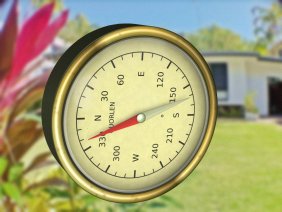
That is **340** °
